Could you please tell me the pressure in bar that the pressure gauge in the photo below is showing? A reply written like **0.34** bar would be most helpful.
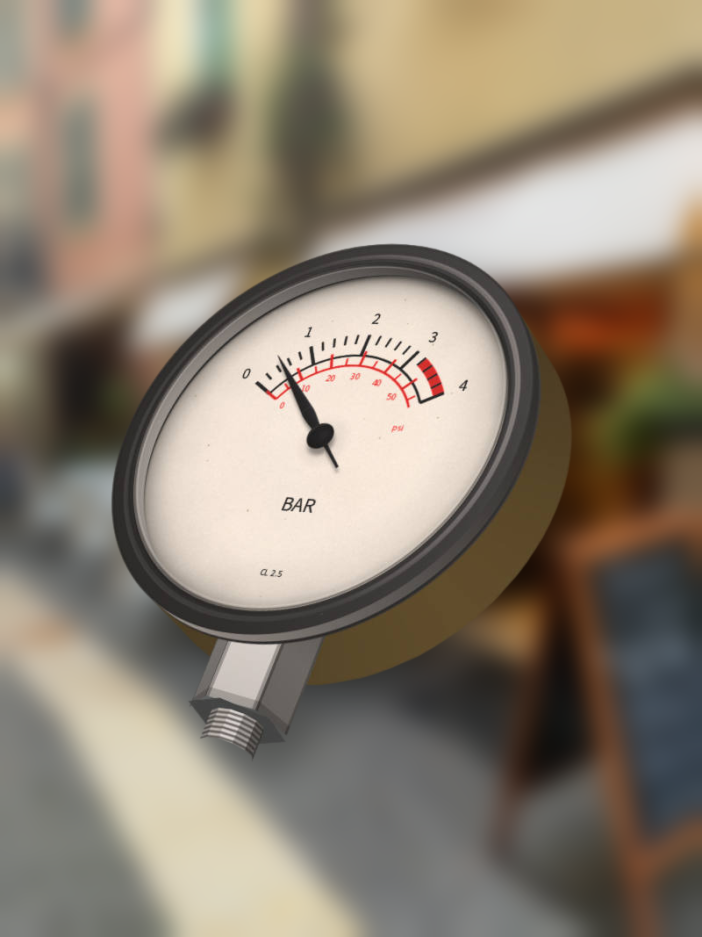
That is **0.5** bar
